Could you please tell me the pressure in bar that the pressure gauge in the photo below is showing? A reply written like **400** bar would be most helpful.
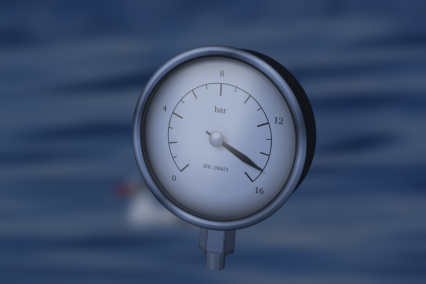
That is **15** bar
